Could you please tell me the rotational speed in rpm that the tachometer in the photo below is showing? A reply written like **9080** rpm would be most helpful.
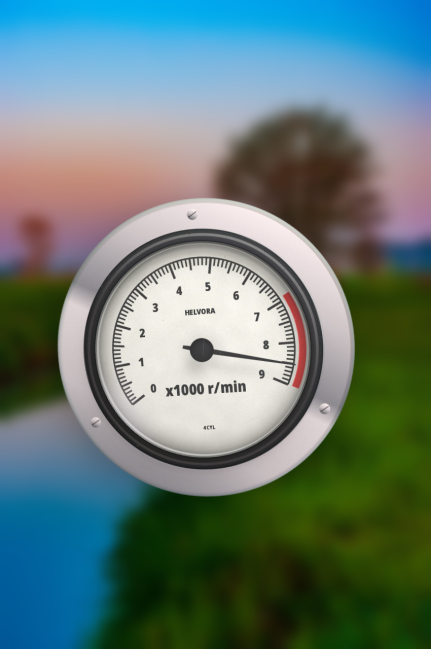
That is **8500** rpm
